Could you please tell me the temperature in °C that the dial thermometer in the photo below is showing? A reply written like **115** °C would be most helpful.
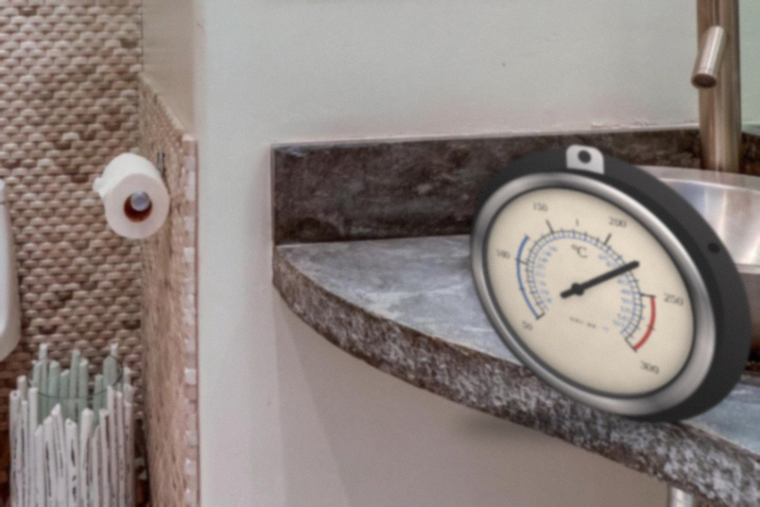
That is **225** °C
